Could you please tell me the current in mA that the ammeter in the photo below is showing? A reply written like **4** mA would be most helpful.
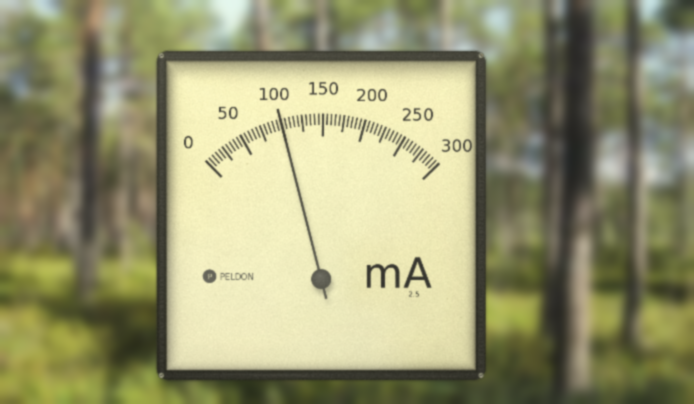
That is **100** mA
